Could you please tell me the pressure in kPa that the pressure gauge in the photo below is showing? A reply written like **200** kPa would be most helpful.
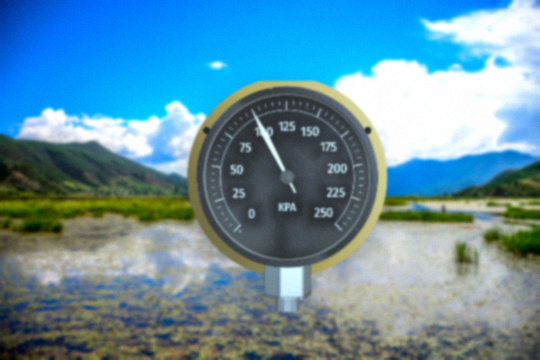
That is **100** kPa
